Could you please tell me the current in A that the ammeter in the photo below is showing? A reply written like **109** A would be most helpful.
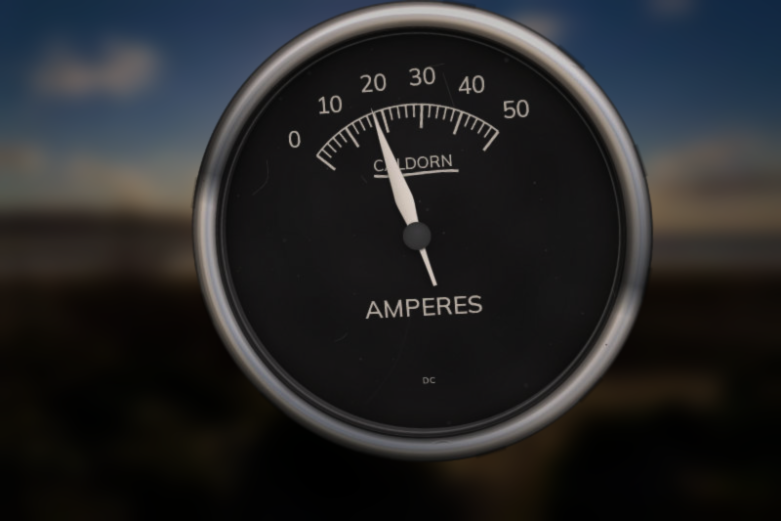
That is **18** A
